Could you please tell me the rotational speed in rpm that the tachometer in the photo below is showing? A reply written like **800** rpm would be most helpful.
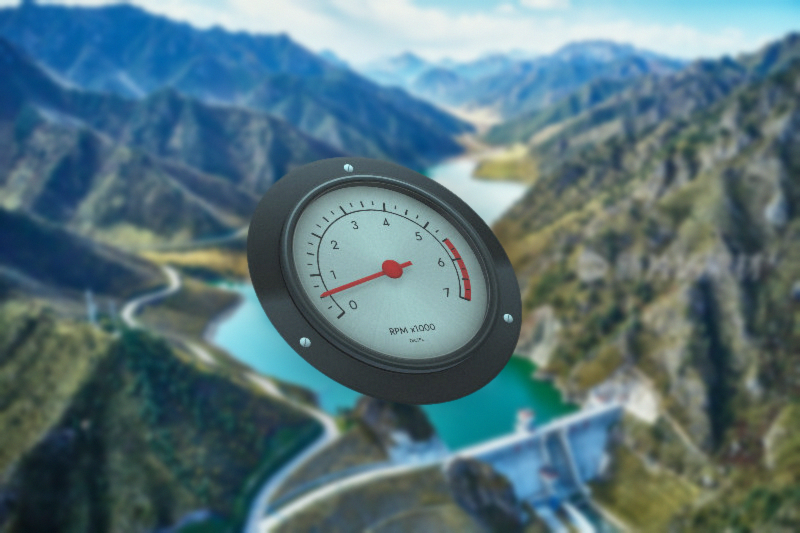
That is **500** rpm
